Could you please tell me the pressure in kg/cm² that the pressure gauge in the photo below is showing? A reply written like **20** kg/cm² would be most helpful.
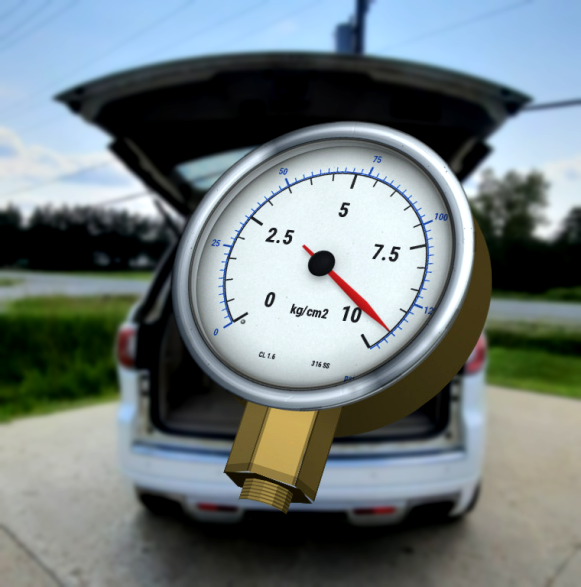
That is **9.5** kg/cm²
